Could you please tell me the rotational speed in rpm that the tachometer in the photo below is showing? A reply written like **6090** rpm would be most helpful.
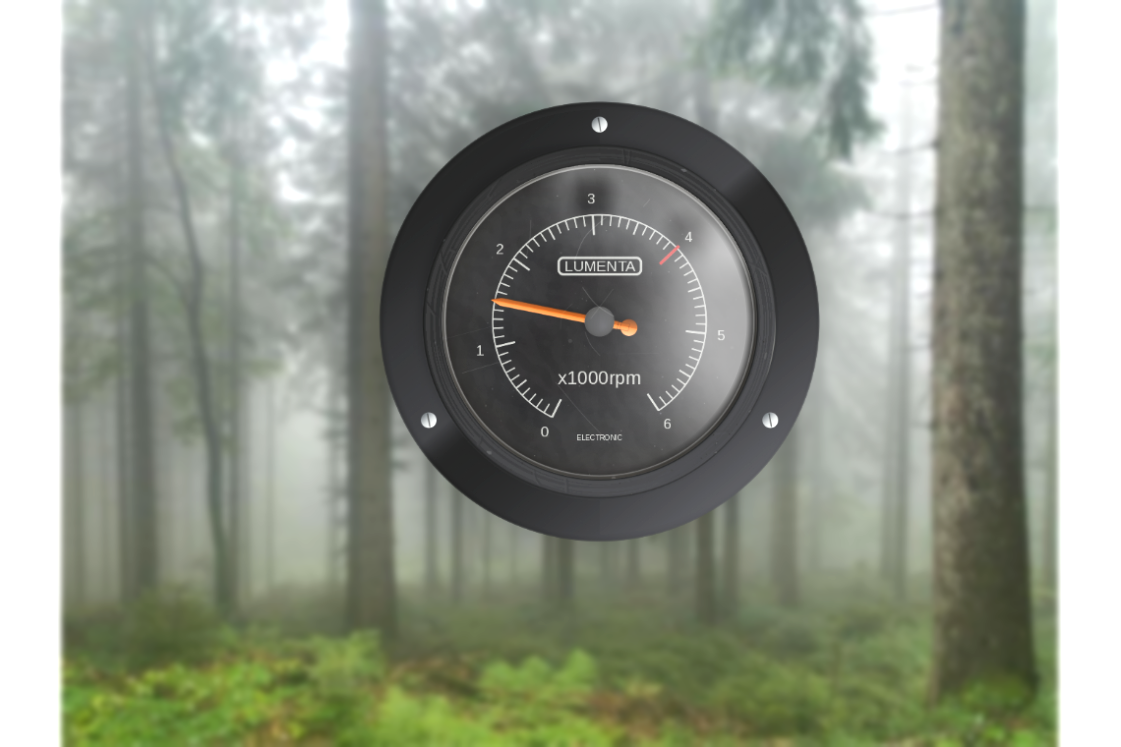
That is **1500** rpm
